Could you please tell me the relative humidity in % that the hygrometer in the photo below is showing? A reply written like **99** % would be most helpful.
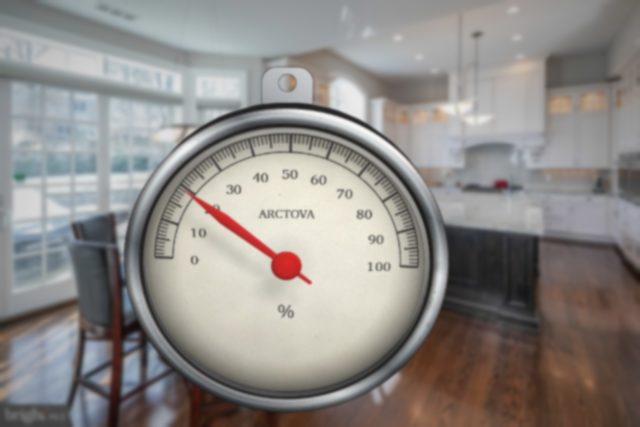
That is **20** %
